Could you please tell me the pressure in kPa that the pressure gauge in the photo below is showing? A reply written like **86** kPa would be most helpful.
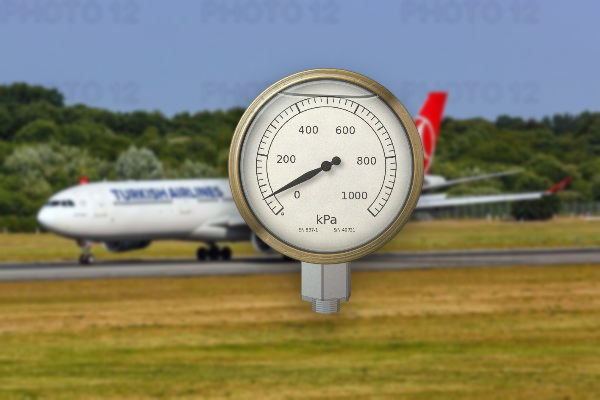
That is **60** kPa
